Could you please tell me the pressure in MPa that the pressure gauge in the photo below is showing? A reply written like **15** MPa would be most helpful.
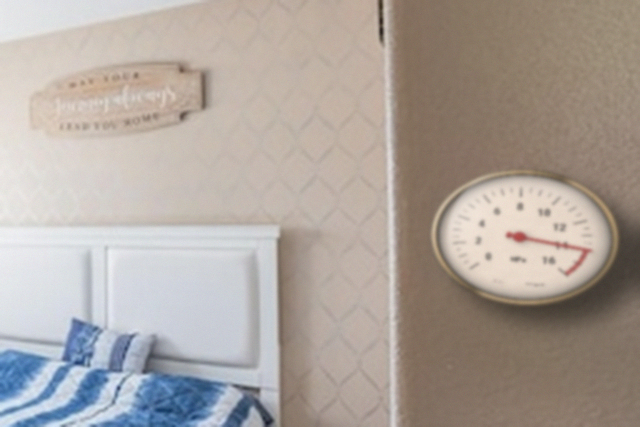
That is **14** MPa
